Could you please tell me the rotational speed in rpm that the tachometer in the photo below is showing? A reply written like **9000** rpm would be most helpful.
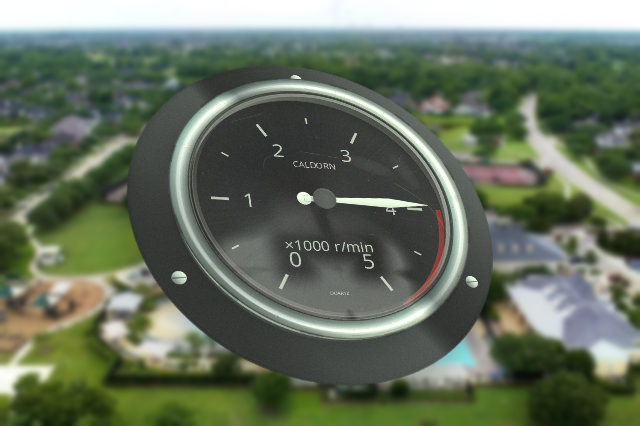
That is **4000** rpm
